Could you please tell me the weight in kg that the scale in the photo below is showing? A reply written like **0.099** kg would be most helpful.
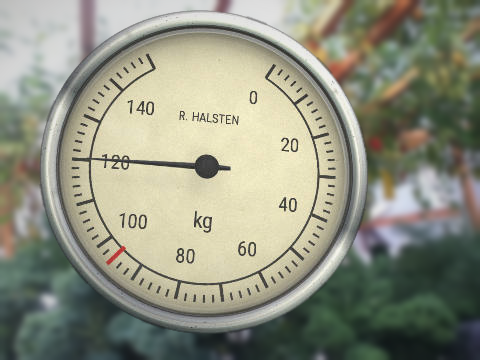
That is **120** kg
